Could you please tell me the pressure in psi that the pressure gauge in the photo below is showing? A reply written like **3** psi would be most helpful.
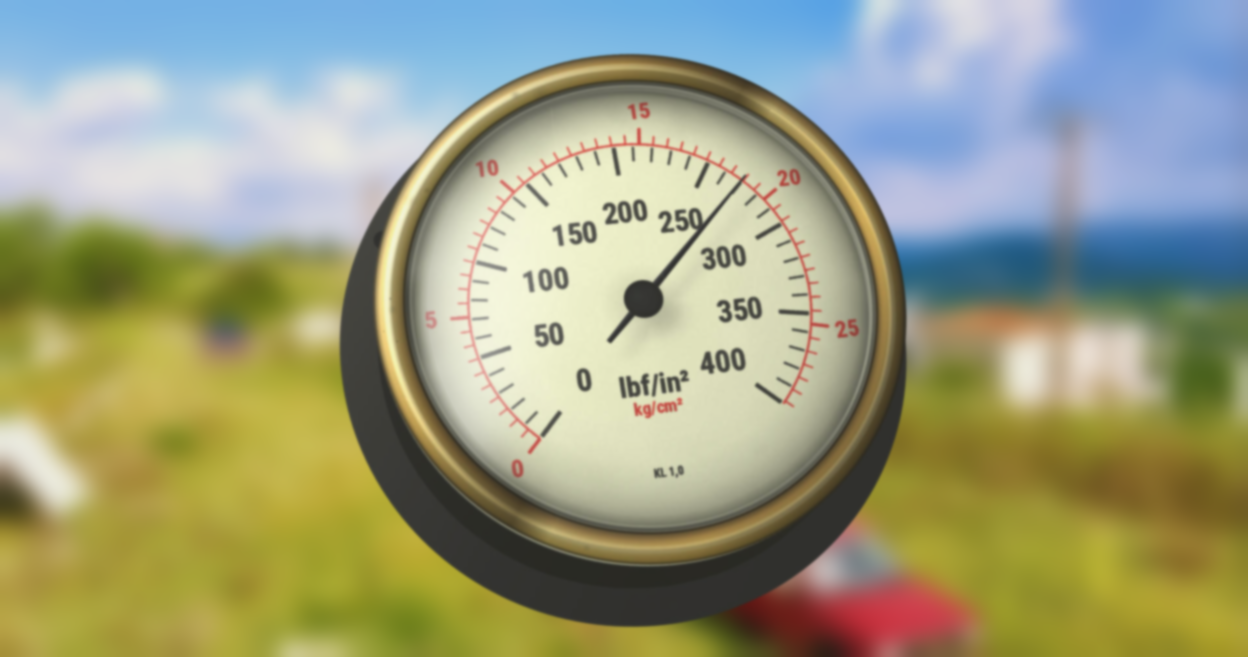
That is **270** psi
